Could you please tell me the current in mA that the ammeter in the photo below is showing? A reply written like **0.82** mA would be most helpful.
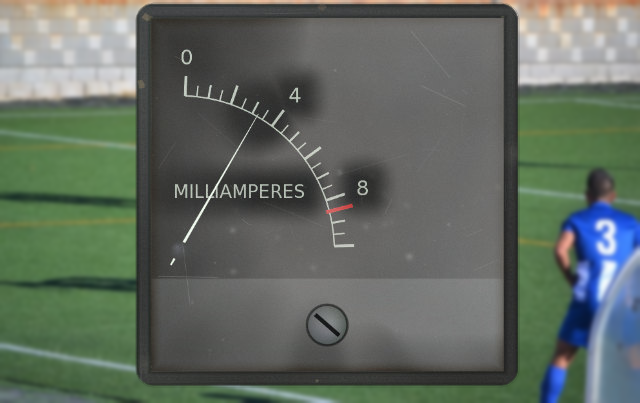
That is **3.25** mA
